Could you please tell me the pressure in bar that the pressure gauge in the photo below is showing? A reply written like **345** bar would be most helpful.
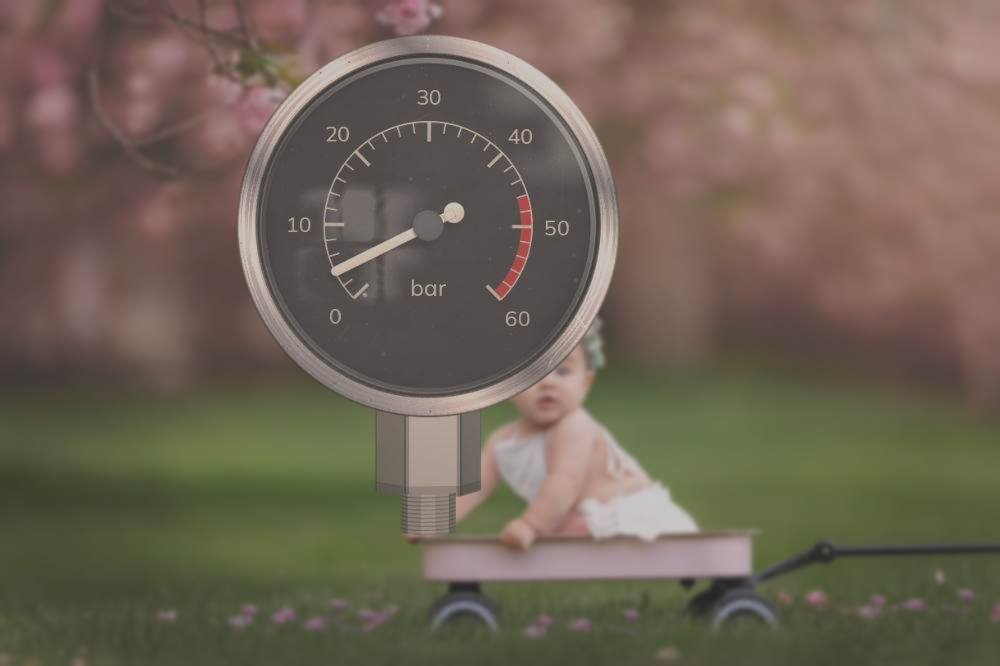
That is **4** bar
